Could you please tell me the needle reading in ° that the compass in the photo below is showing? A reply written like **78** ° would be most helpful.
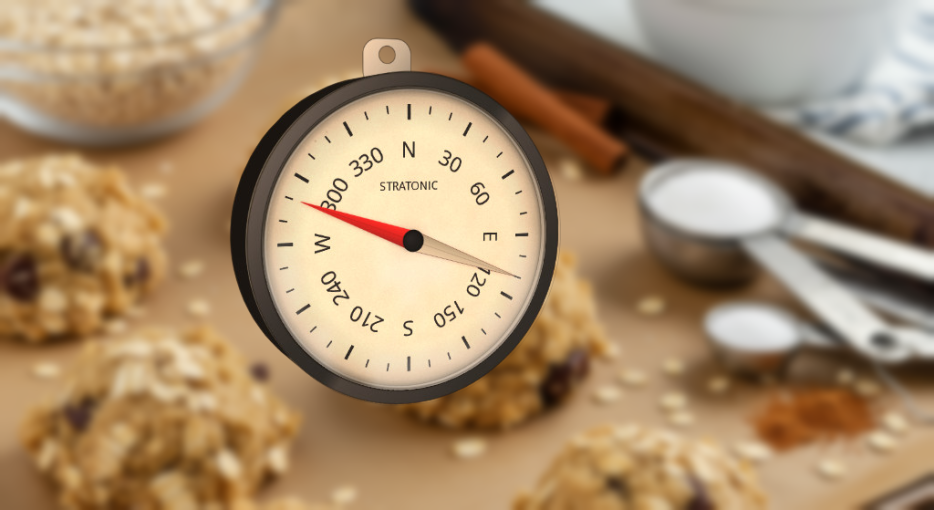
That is **290** °
